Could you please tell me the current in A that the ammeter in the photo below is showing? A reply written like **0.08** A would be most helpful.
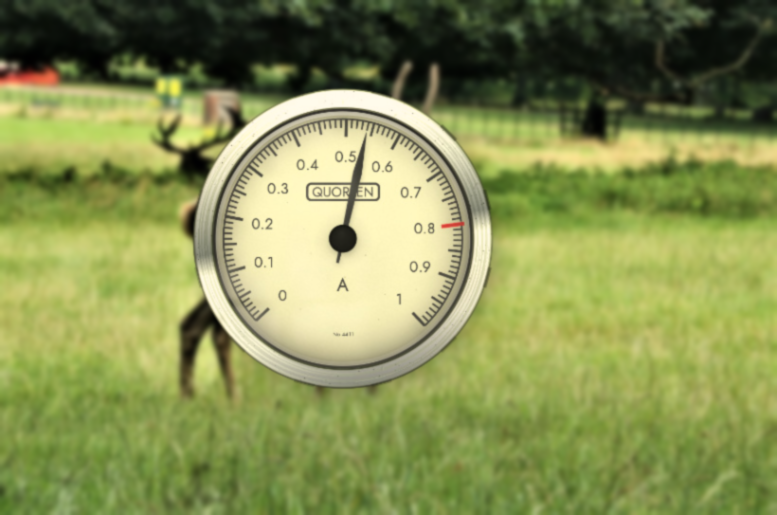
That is **0.54** A
